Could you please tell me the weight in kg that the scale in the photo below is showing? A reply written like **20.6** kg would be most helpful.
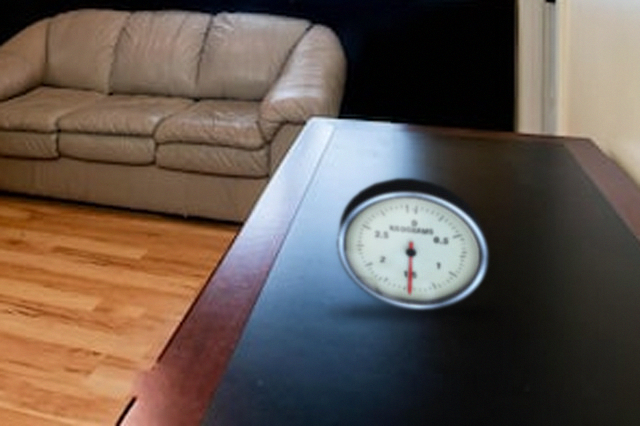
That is **1.5** kg
